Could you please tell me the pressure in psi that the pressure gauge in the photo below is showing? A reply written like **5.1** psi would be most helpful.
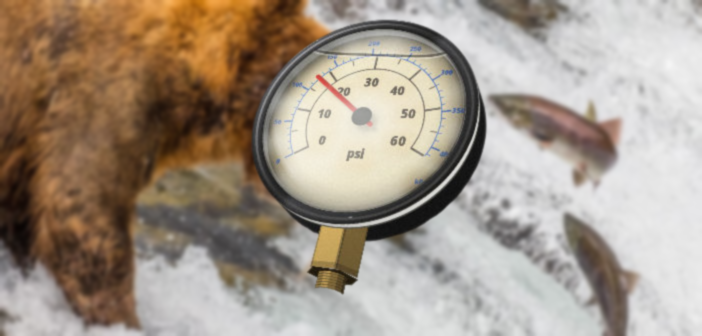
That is **17.5** psi
